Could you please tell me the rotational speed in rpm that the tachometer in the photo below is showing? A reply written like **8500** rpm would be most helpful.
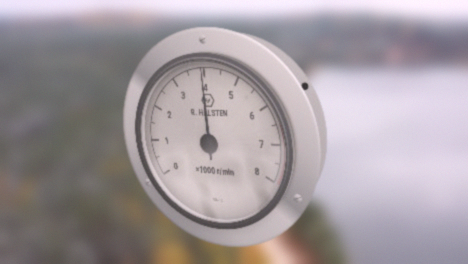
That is **4000** rpm
